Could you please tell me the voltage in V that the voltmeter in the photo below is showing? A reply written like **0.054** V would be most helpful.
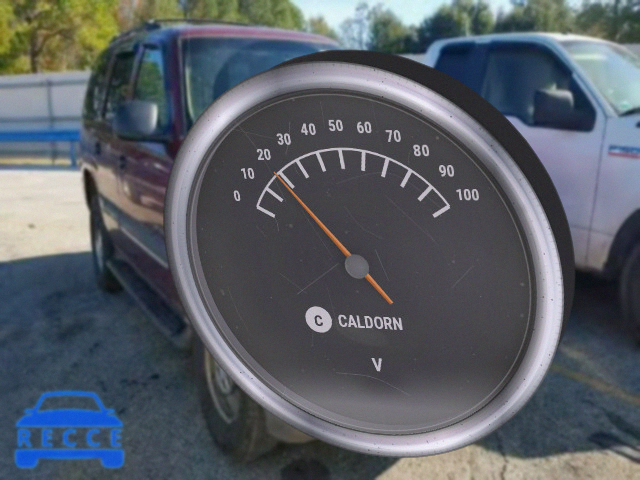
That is **20** V
